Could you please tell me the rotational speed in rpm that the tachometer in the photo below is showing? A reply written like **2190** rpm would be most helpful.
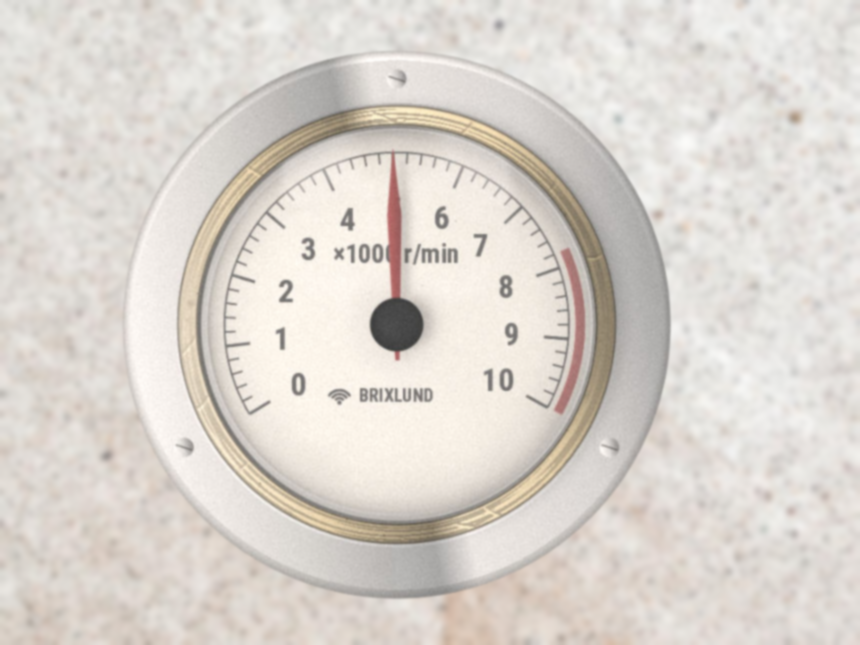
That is **5000** rpm
